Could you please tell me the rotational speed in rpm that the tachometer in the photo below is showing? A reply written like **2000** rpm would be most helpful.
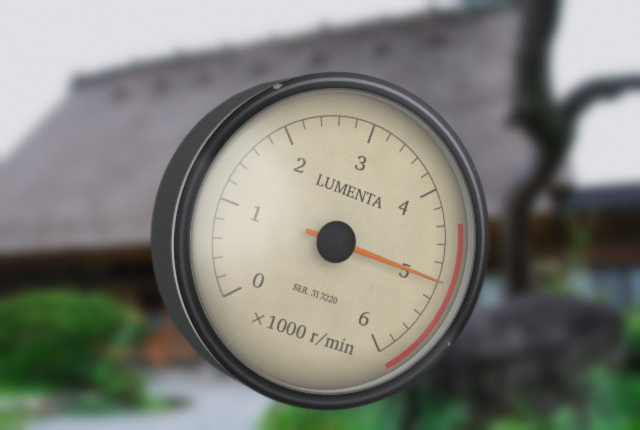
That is **5000** rpm
